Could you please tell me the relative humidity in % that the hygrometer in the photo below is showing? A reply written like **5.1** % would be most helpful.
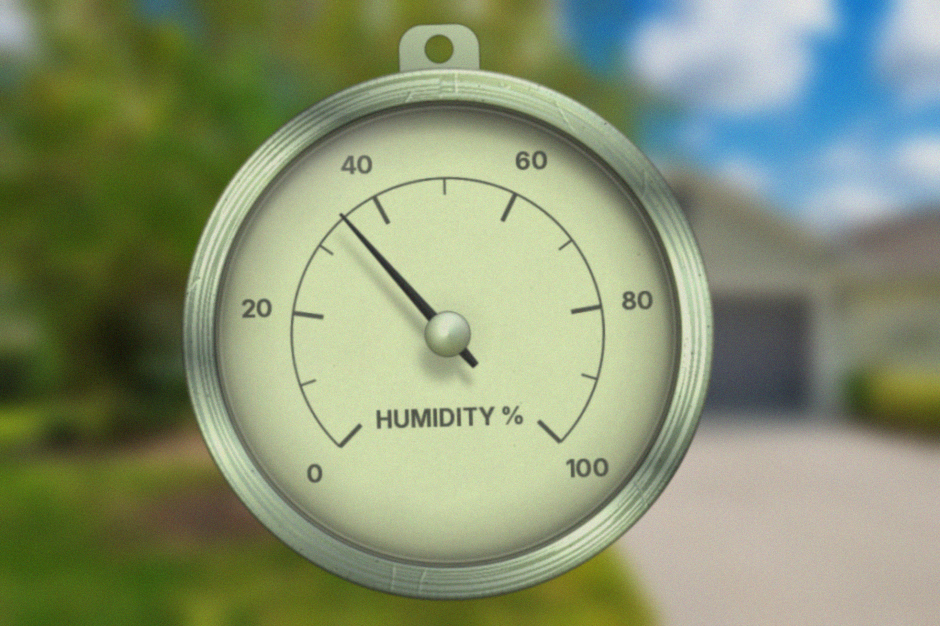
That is **35** %
